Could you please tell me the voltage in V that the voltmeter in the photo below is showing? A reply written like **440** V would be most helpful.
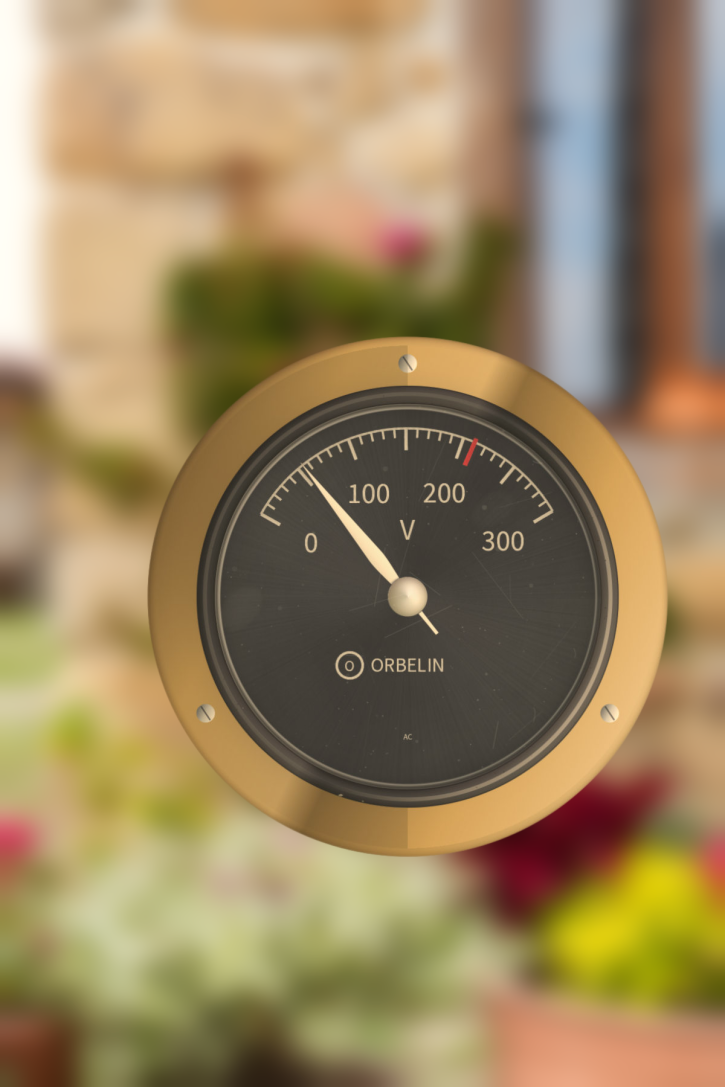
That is **55** V
